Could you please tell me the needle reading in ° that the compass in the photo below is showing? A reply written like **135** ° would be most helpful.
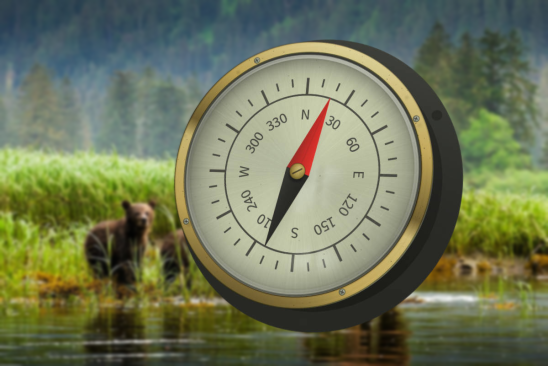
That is **20** °
